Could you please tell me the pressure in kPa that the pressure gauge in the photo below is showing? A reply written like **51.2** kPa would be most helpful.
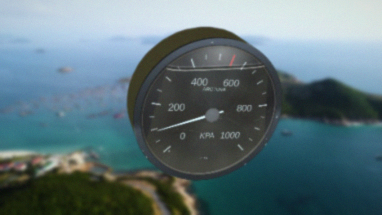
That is **100** kPa
